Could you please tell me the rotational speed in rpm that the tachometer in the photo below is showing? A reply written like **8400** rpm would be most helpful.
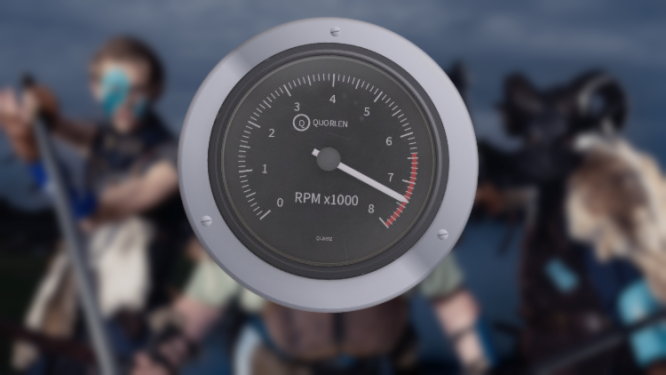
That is **7400** rpm
